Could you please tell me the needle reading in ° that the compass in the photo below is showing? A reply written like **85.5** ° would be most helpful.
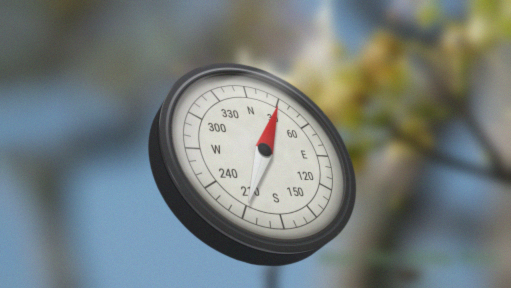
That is **30** °
